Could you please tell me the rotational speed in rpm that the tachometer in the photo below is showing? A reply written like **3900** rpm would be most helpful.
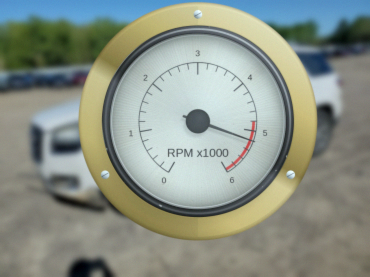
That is **5200** rpm
